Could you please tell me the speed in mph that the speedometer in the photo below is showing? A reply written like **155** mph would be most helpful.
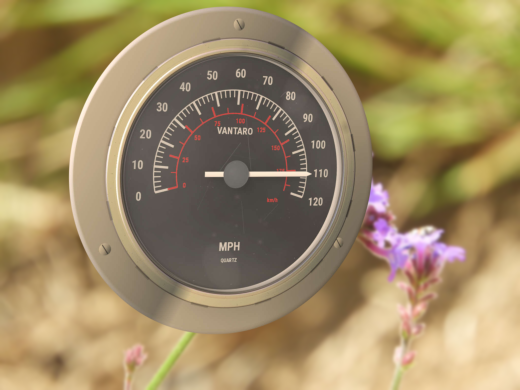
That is **110** mph
